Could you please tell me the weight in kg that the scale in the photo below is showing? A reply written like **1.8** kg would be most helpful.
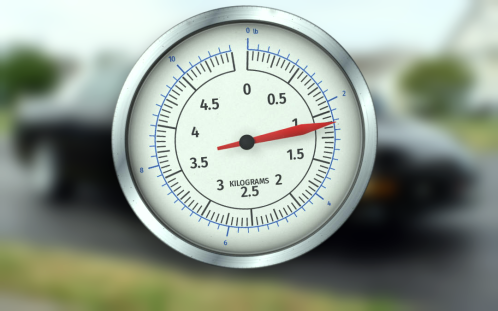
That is **1.1** kg
